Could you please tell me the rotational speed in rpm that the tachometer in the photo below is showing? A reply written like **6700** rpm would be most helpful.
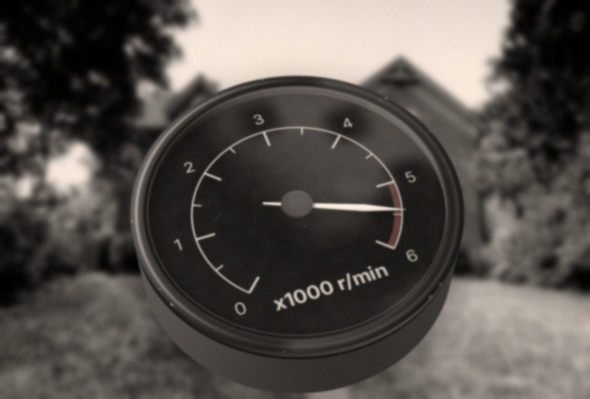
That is **5500** rpm
